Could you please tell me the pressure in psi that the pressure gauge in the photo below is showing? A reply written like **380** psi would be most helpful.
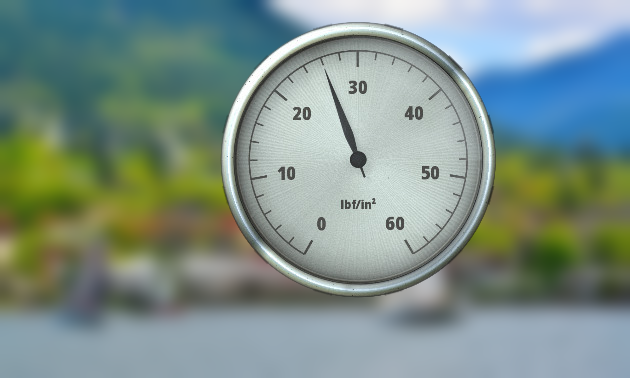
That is **26** psi
